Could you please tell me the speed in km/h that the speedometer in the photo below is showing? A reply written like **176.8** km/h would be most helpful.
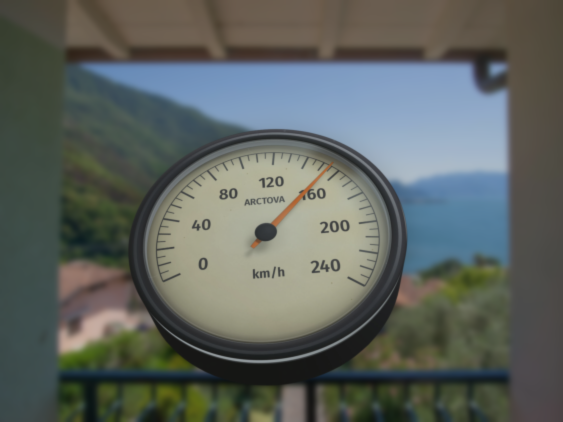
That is **155** km/h
